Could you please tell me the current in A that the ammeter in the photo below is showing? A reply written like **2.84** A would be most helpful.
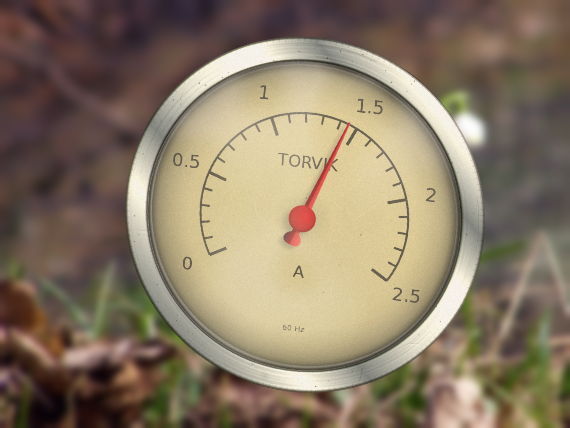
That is **1.45** A
